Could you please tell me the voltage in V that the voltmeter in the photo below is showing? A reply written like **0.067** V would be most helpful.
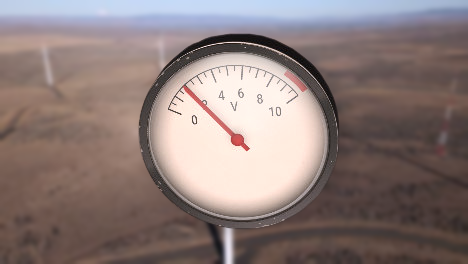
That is **2** V
